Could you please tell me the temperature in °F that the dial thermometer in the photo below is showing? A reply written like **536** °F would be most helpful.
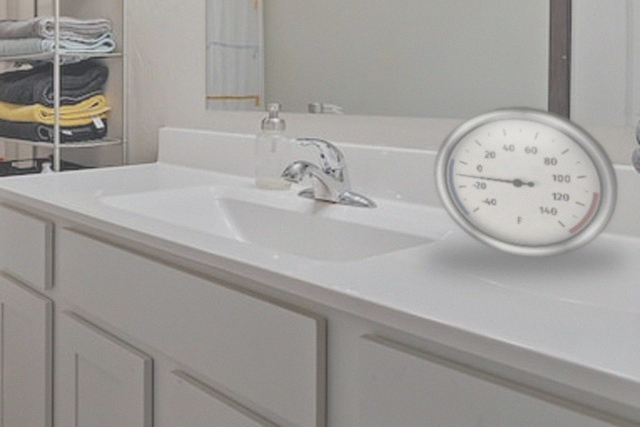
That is **-10** °F
